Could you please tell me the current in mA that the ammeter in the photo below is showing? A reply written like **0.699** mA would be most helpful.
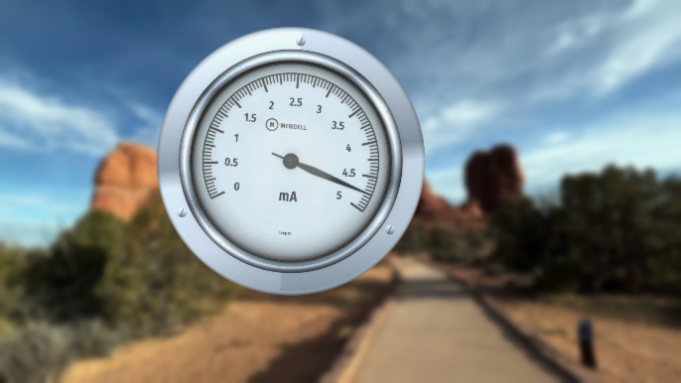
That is **4.75** mA
